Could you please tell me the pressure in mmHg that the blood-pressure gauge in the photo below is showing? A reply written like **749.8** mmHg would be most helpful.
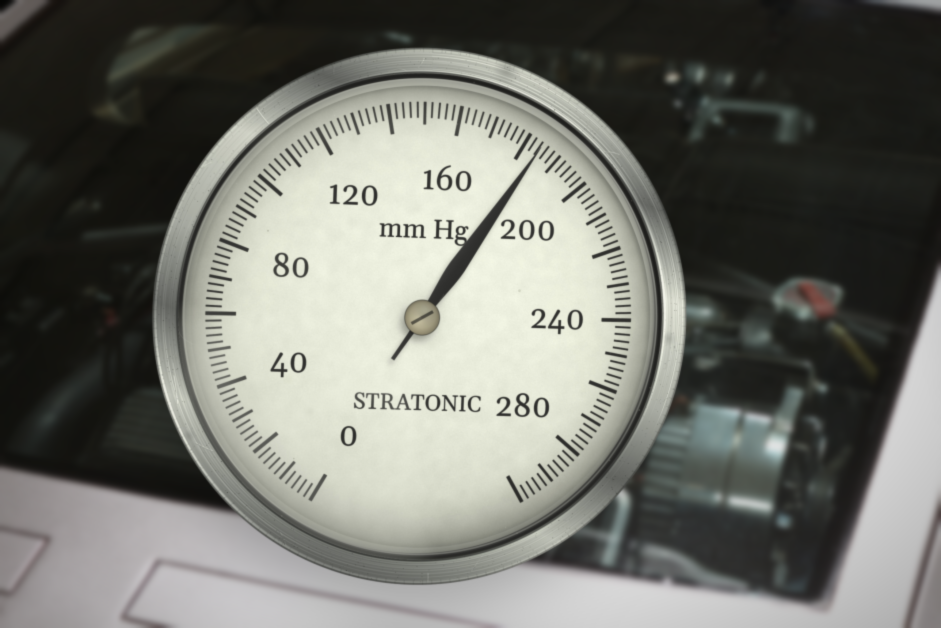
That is **184** mmHg
